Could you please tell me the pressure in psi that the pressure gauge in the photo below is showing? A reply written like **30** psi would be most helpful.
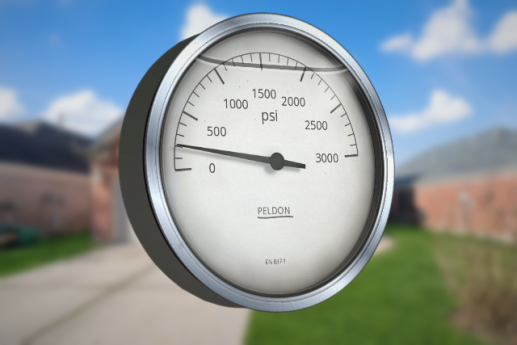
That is **200** psi
